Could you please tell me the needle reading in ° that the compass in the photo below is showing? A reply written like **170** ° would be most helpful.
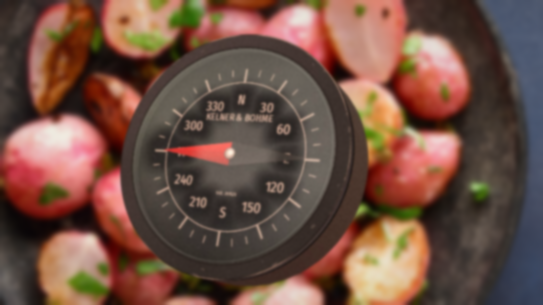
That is **270** °
